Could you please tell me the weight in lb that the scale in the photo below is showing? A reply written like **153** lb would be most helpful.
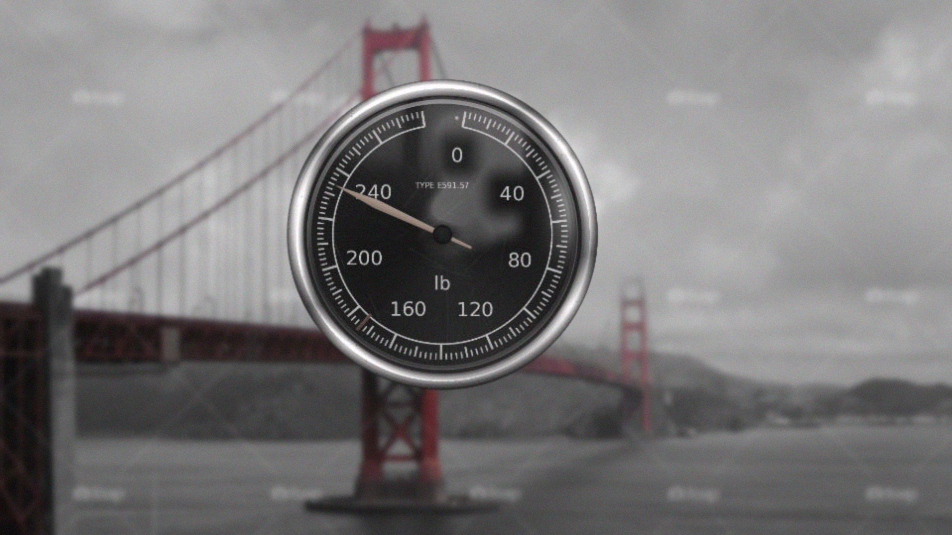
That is **234** lb
